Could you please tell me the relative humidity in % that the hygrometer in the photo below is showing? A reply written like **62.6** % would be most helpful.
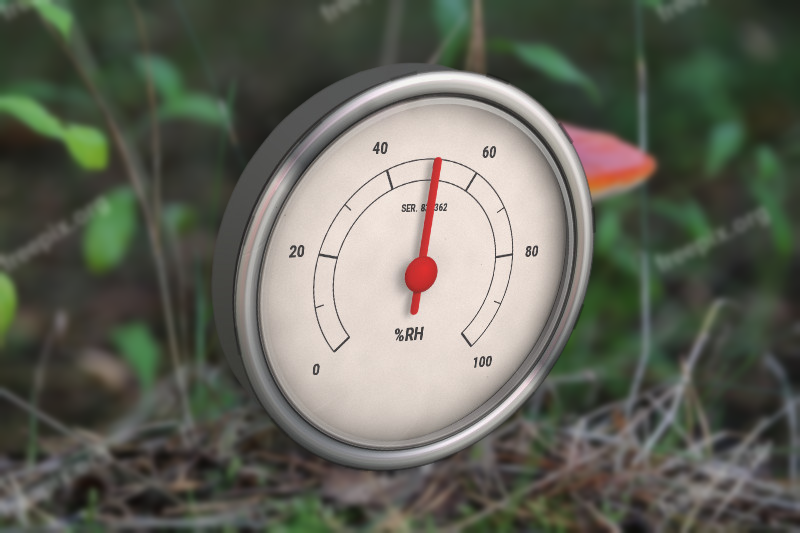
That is **50** %
